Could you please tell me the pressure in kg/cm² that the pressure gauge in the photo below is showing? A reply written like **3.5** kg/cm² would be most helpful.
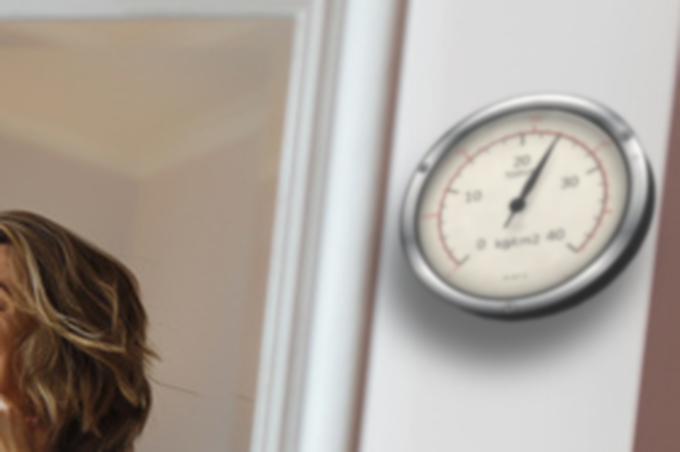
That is **24** kg/cm²
